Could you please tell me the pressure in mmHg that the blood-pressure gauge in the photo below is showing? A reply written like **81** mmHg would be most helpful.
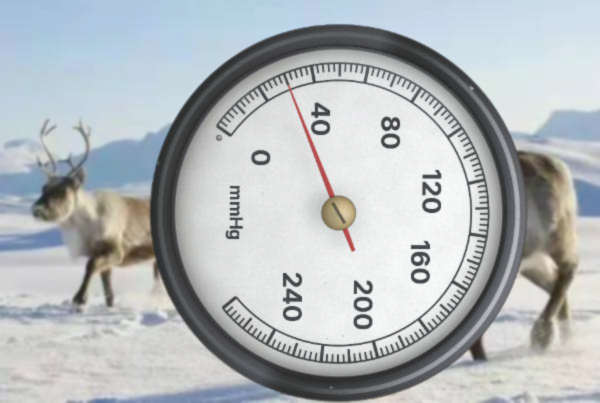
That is **30** mmHg
